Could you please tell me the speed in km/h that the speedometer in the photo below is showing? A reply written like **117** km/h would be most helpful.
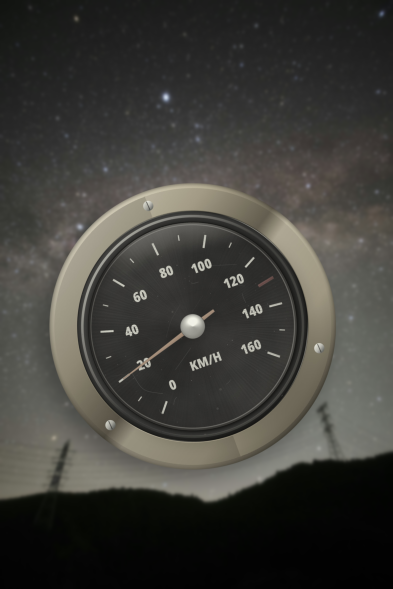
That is **20** km/h
